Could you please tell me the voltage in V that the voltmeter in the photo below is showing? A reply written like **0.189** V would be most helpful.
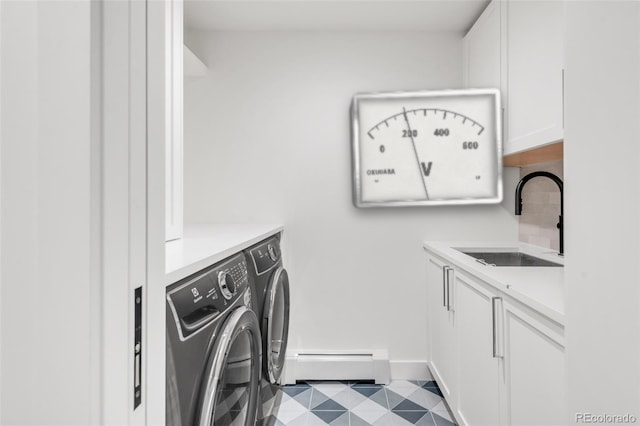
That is **200** V
